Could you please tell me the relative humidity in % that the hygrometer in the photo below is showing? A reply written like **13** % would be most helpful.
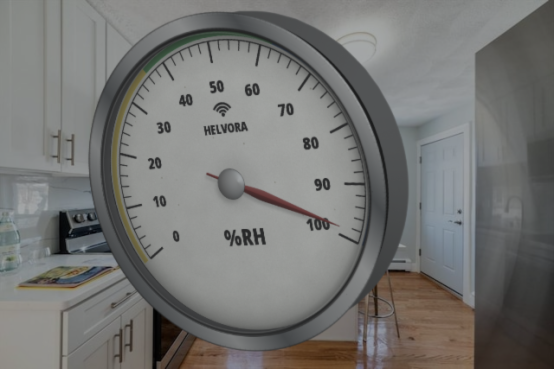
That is **98** %
